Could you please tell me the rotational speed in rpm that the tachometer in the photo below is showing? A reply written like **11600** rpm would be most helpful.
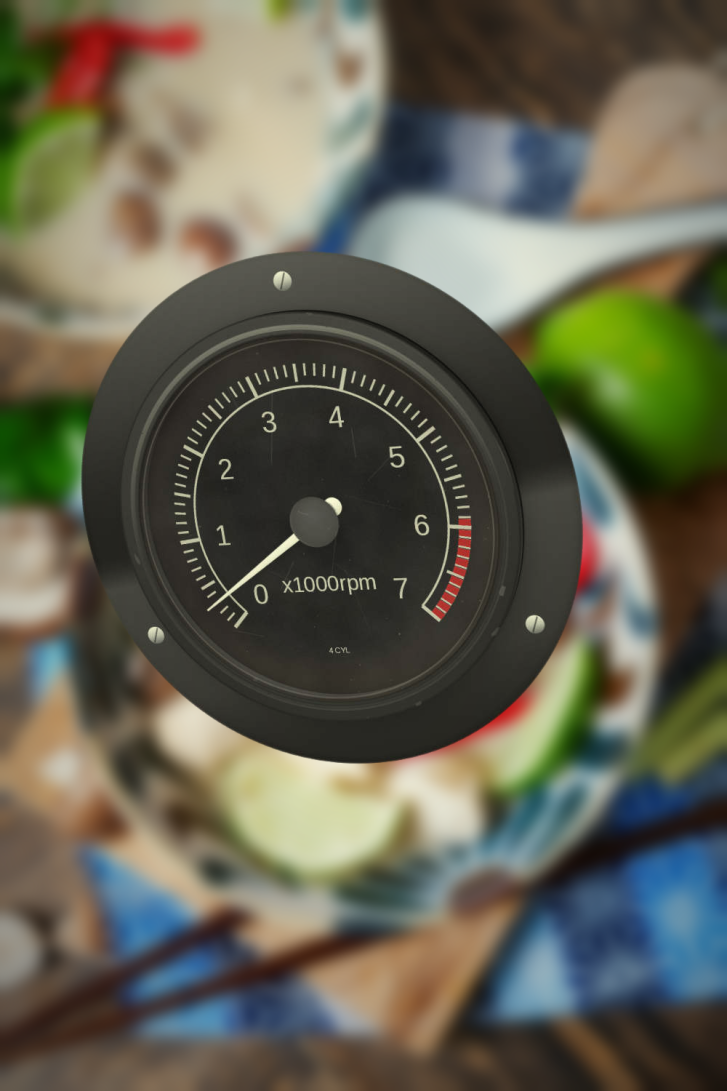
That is **300** rpm
